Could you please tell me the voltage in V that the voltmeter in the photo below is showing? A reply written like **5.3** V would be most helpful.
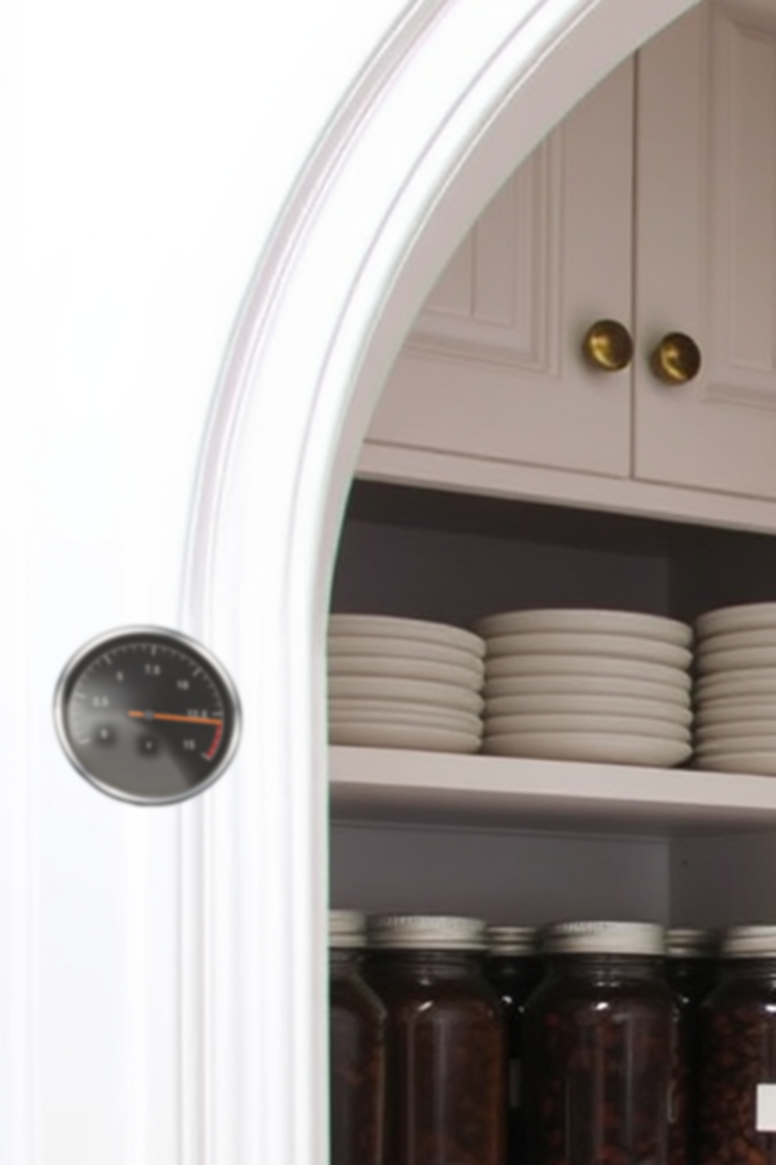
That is **13** V
